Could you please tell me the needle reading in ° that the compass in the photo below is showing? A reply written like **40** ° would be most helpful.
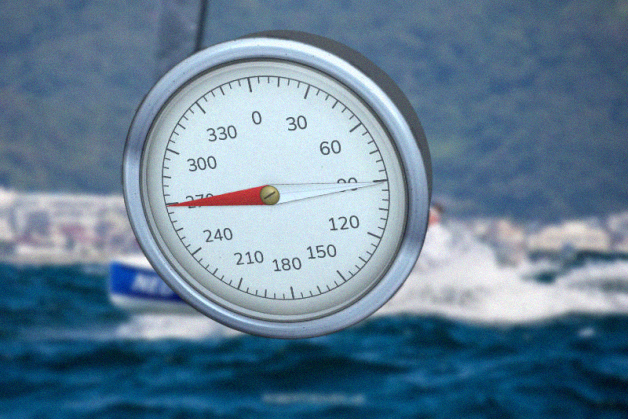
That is **270** °
